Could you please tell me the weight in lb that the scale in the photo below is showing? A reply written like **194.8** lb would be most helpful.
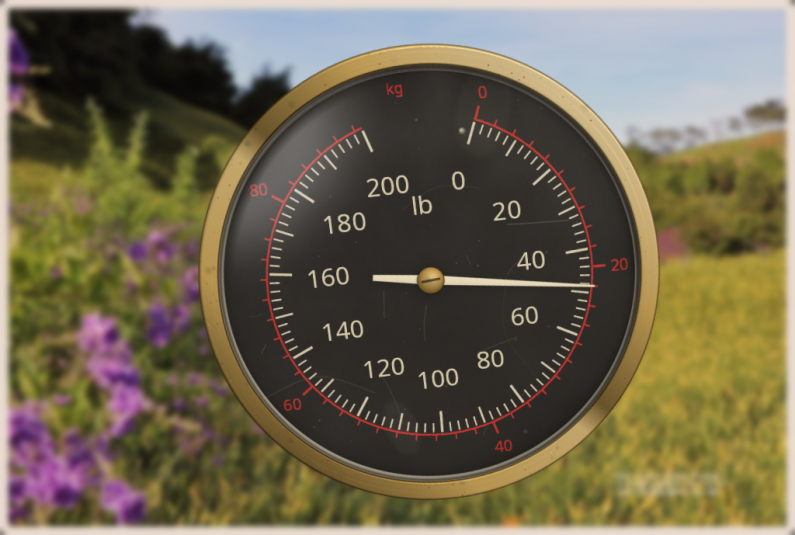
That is **48** lb
